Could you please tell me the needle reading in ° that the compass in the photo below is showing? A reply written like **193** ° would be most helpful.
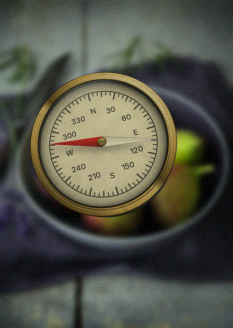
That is **285** °
